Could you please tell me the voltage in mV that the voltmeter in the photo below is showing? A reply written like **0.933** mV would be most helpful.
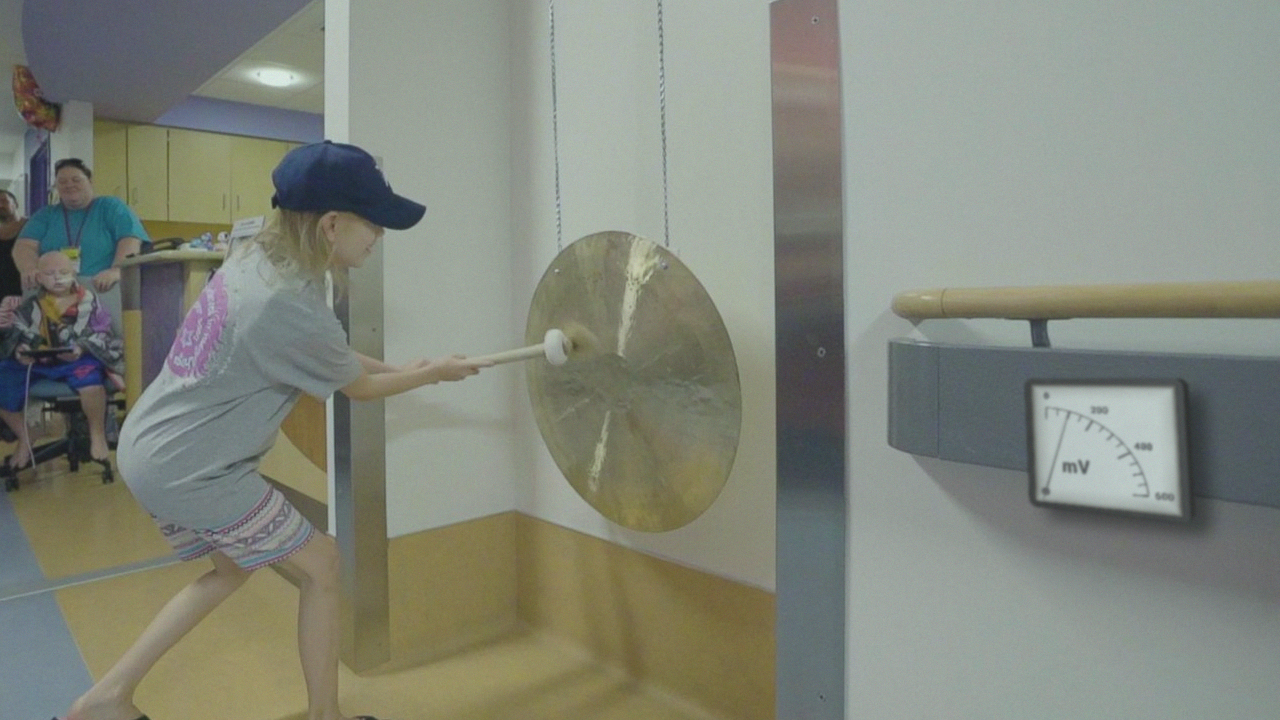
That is **100** mV
